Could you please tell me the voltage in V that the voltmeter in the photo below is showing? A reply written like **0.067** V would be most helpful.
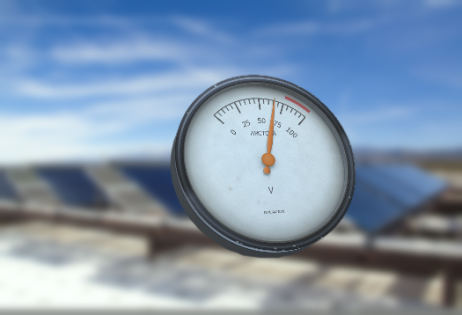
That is **65** V
